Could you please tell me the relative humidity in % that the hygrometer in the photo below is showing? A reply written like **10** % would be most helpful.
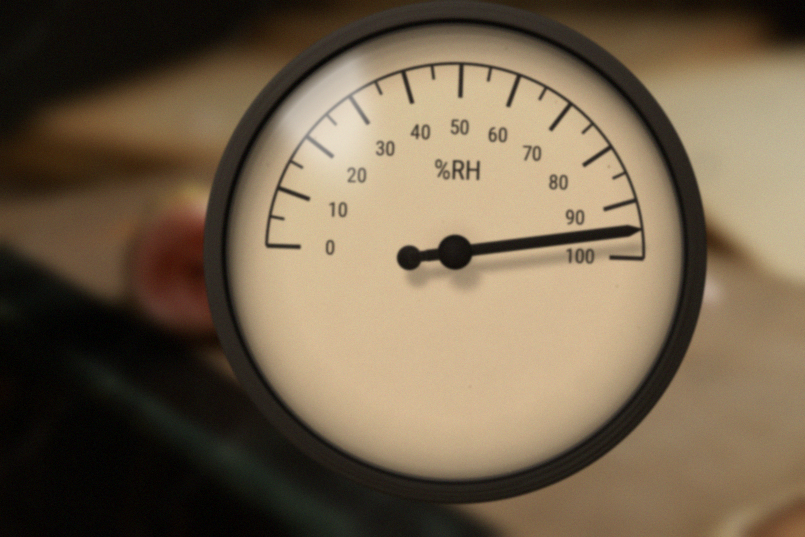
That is **95** %
